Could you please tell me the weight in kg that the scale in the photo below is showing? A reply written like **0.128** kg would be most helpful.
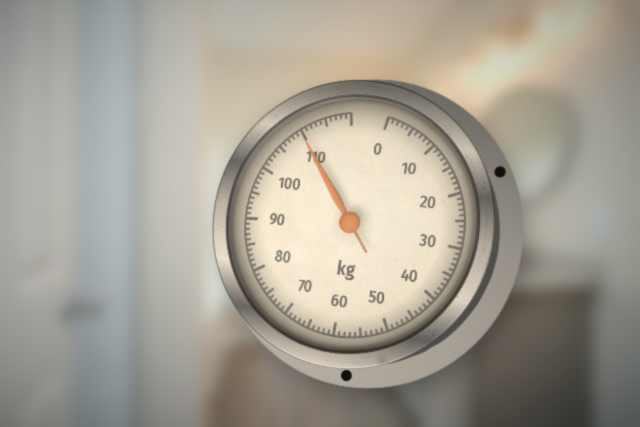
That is **110** kg
